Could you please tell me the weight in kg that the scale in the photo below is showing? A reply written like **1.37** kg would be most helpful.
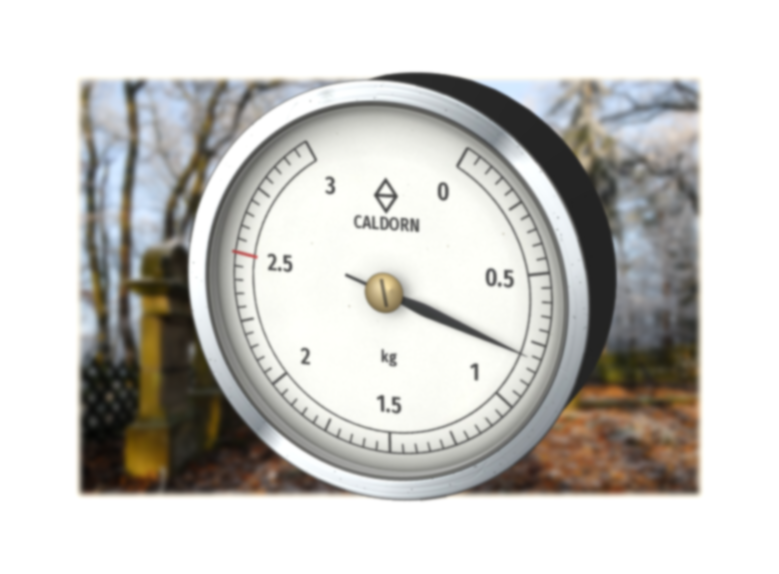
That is **0.8** kg
